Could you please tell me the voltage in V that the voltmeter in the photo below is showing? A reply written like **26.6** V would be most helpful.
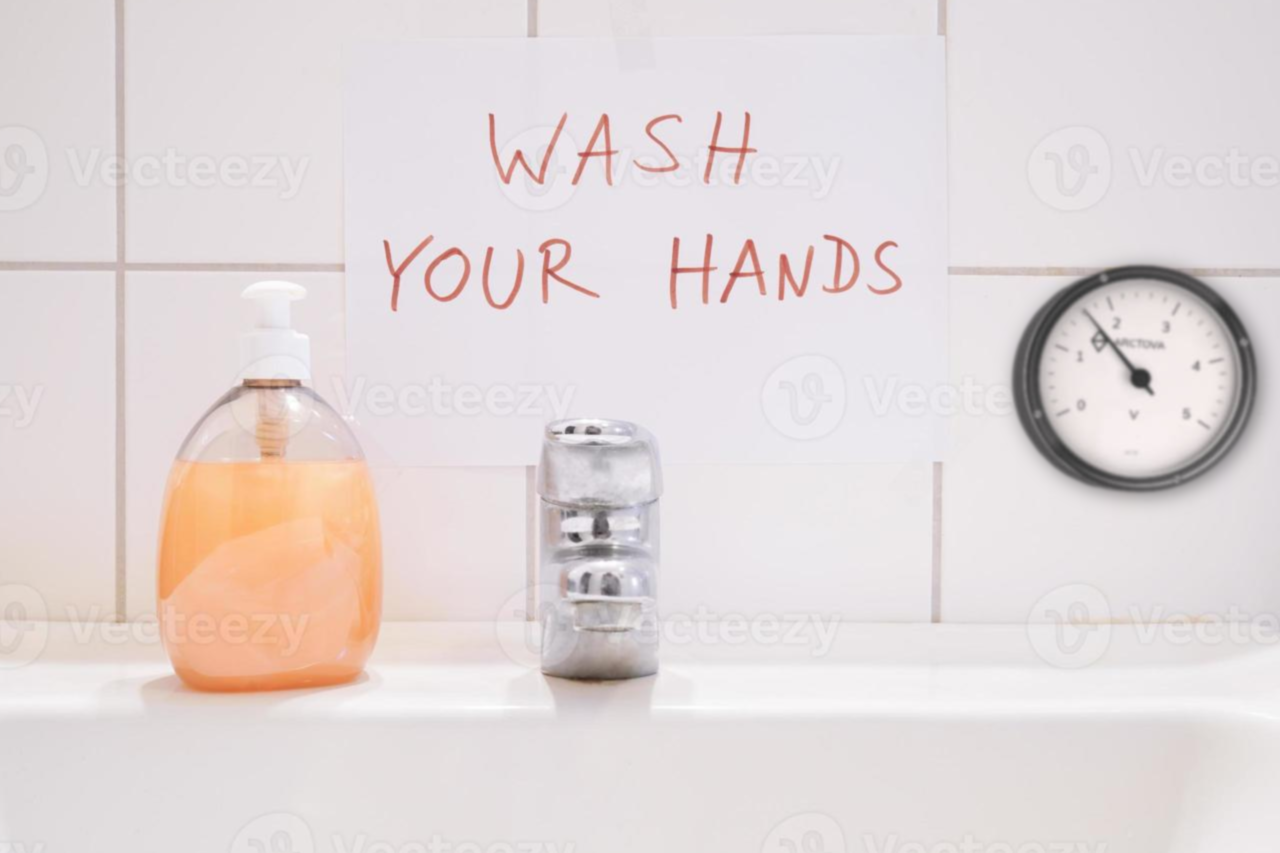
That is **1.6** V
